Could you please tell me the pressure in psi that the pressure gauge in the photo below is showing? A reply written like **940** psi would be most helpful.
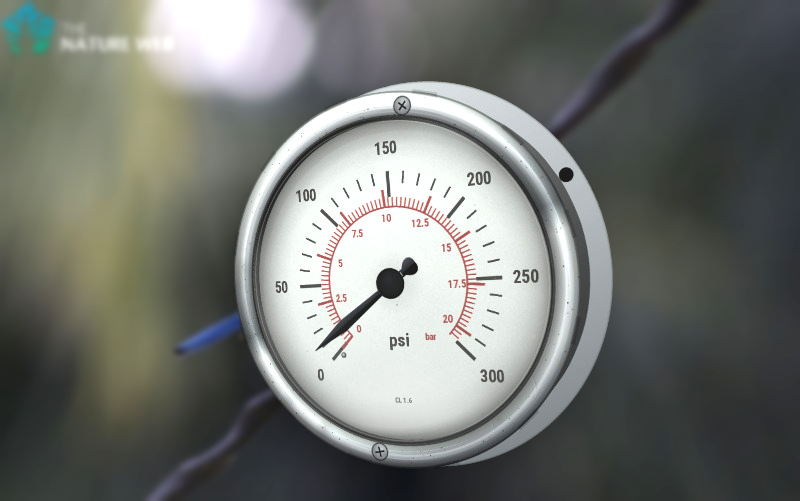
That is **10** psi
